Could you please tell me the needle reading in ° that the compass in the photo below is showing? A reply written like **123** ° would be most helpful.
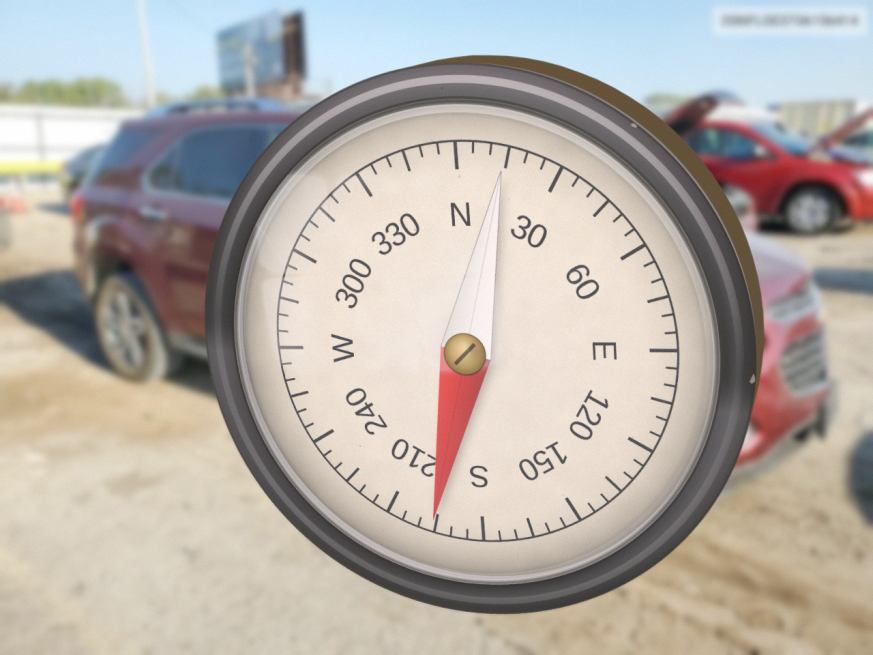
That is **195** °
